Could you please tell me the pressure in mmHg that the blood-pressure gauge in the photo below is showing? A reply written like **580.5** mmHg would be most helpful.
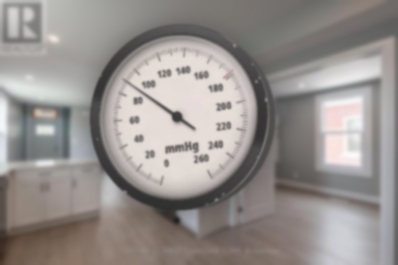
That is **90** mmHg
